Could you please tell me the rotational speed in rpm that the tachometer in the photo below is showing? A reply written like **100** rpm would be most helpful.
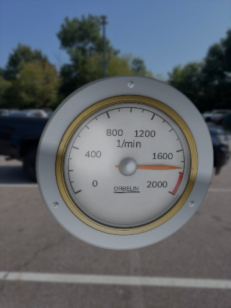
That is **1750** rpm
